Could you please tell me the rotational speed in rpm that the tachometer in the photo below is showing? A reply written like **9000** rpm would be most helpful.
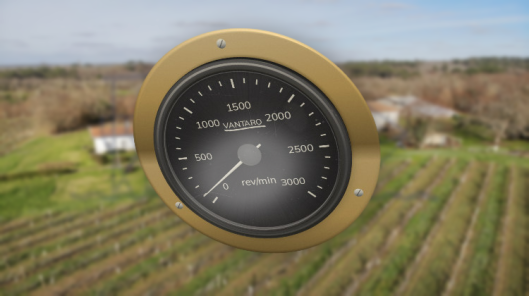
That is **100** rpm
